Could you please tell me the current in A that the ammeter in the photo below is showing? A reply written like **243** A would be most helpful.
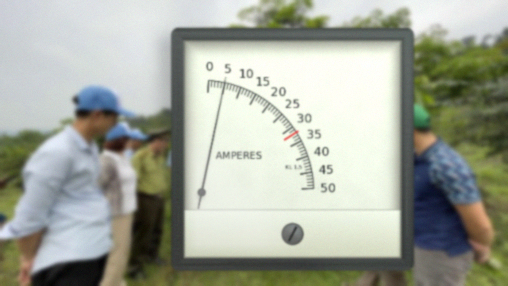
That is **5** A
